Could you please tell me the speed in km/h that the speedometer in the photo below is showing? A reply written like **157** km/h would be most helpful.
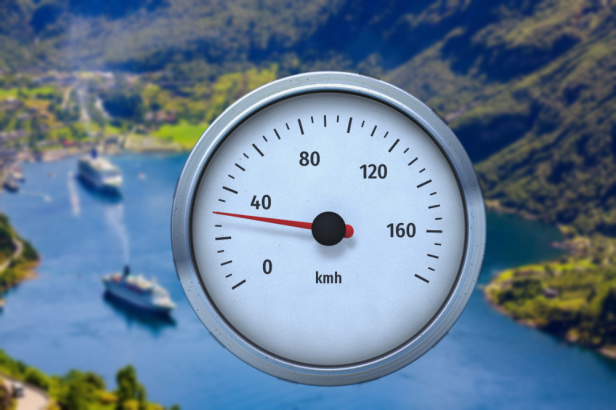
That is **30** km/h
